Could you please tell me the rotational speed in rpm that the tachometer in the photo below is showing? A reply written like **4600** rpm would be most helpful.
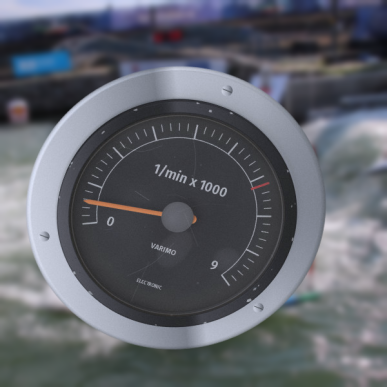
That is **600** rpm
